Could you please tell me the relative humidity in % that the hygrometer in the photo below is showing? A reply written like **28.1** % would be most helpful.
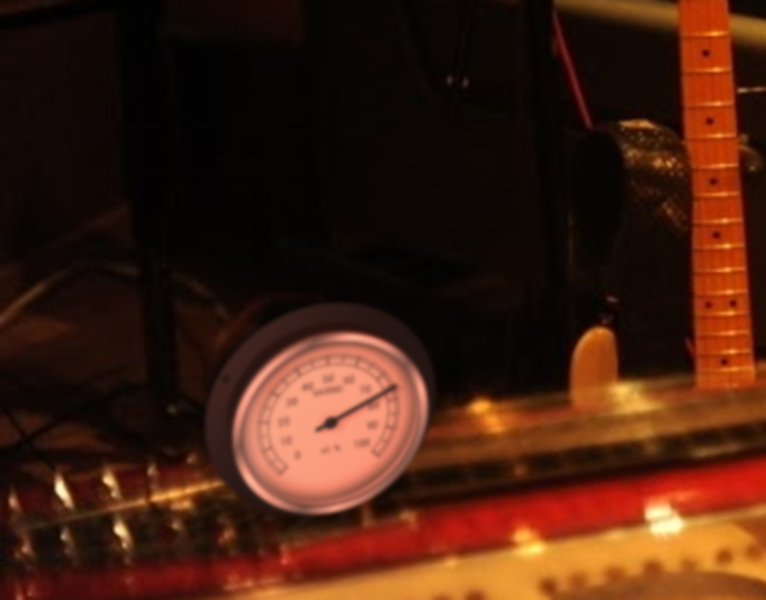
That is **75** %
